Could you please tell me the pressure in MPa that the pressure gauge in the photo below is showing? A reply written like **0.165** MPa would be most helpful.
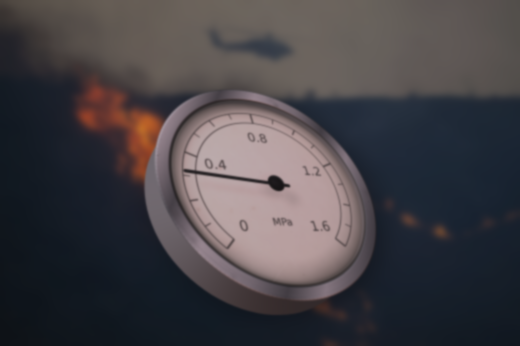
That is **0.3** MPa
